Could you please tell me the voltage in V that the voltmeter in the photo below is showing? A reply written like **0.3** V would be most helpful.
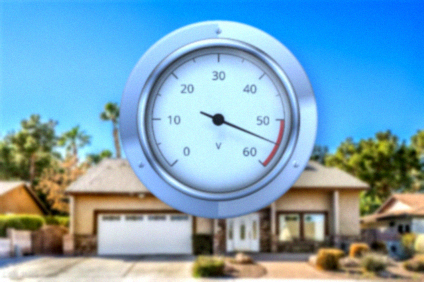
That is **55** V
